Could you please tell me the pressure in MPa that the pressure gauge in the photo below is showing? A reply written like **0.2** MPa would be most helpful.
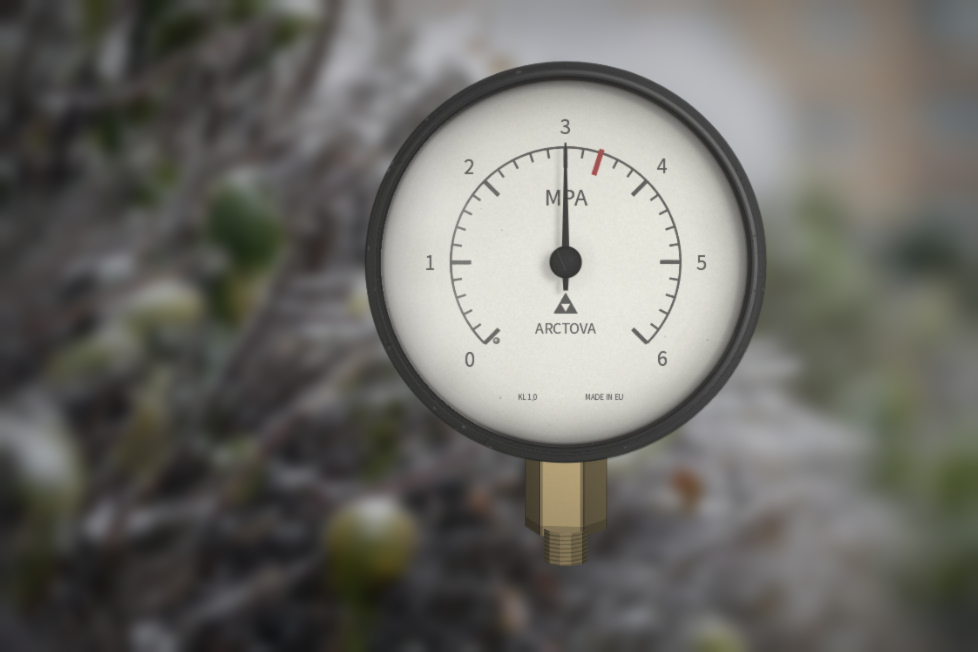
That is **3** MPa
